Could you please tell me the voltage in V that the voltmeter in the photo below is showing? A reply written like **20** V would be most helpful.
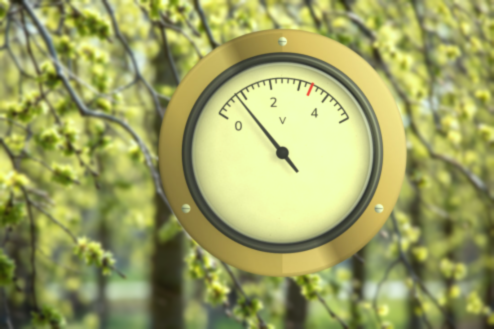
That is **0.8** V
